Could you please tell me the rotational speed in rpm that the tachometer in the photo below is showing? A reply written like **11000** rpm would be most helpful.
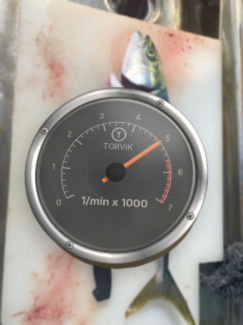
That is **5000** rpm
